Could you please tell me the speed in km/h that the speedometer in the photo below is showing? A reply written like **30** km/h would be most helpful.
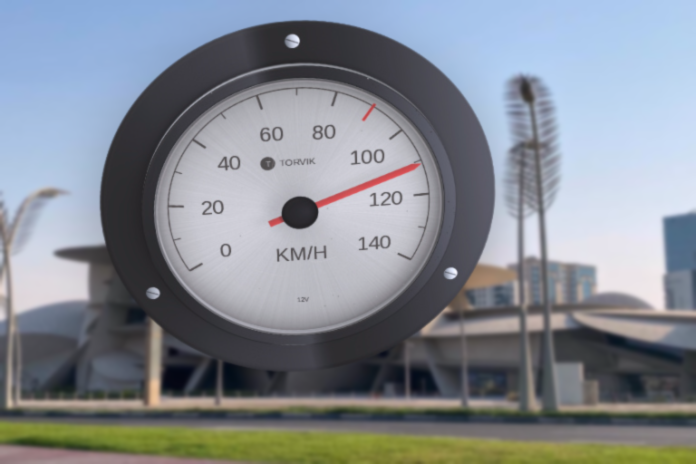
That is **110** km/h
